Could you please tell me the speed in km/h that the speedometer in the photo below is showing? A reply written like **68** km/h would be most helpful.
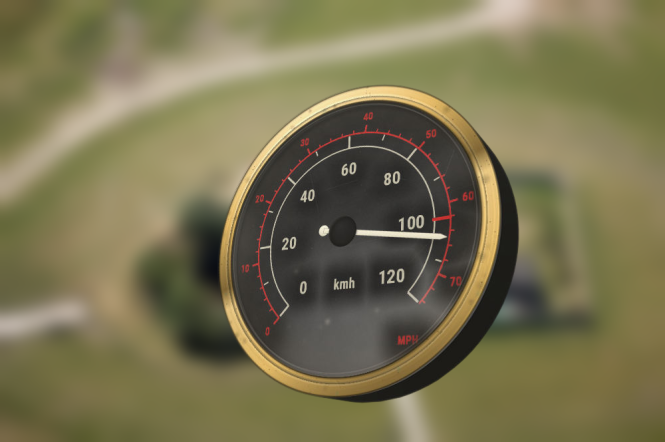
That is **105** km/h
